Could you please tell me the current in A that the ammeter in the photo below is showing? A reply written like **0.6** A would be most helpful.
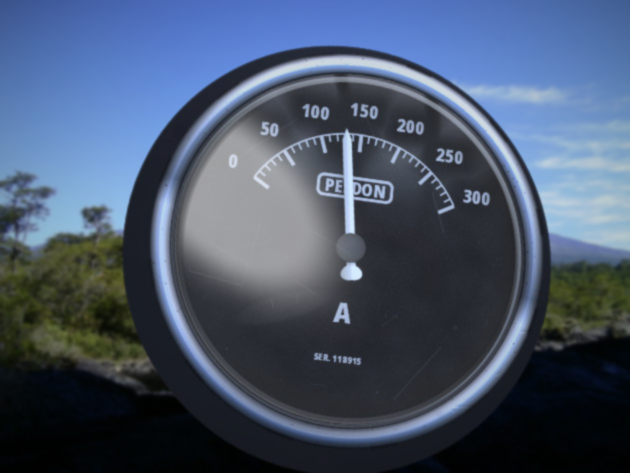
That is **130** A
